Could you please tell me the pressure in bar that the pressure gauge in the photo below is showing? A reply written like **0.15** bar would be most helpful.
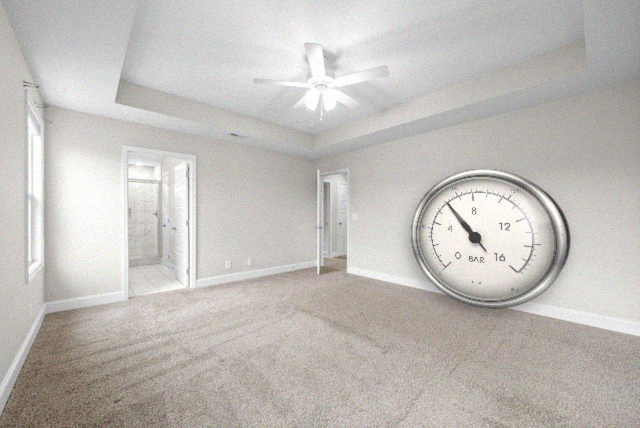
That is **6** bar
